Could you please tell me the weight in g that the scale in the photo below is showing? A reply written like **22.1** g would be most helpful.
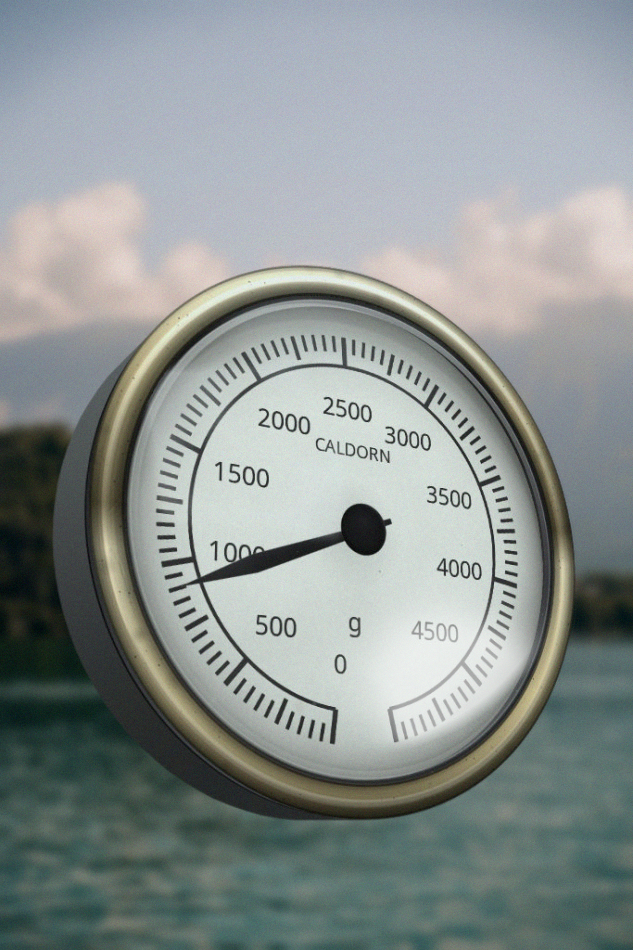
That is **900** g
